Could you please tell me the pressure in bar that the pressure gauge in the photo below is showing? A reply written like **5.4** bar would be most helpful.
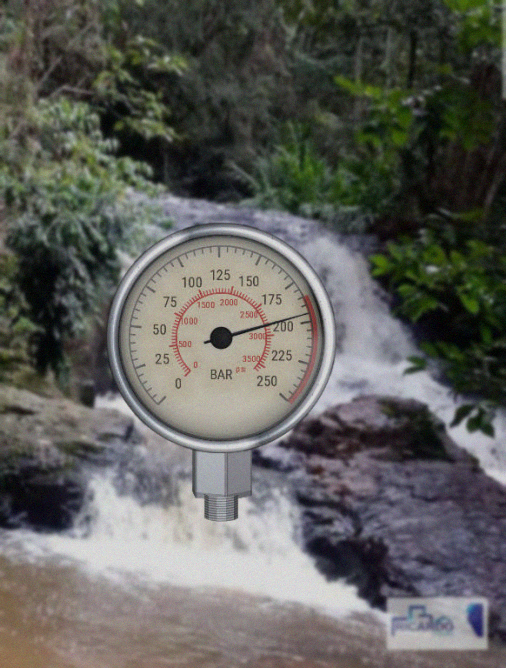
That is **195** bar
